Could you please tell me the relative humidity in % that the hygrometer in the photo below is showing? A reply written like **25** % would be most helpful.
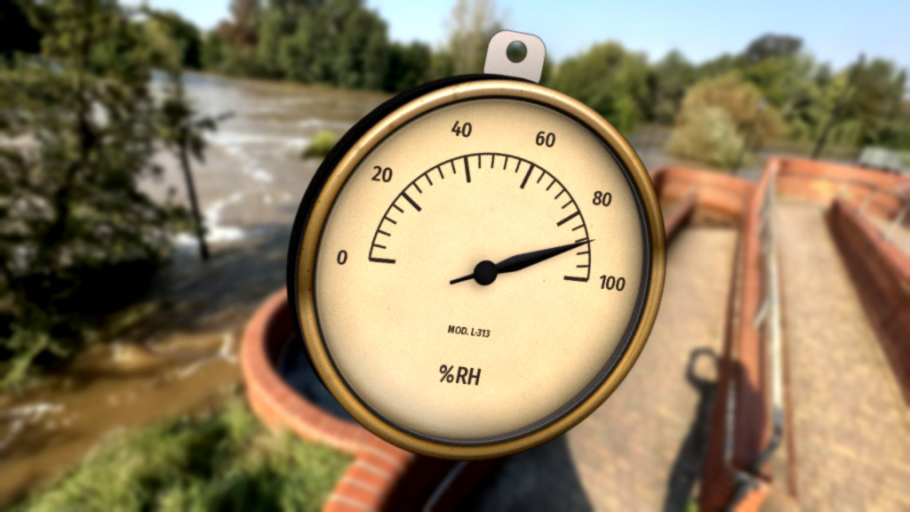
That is **88** %
